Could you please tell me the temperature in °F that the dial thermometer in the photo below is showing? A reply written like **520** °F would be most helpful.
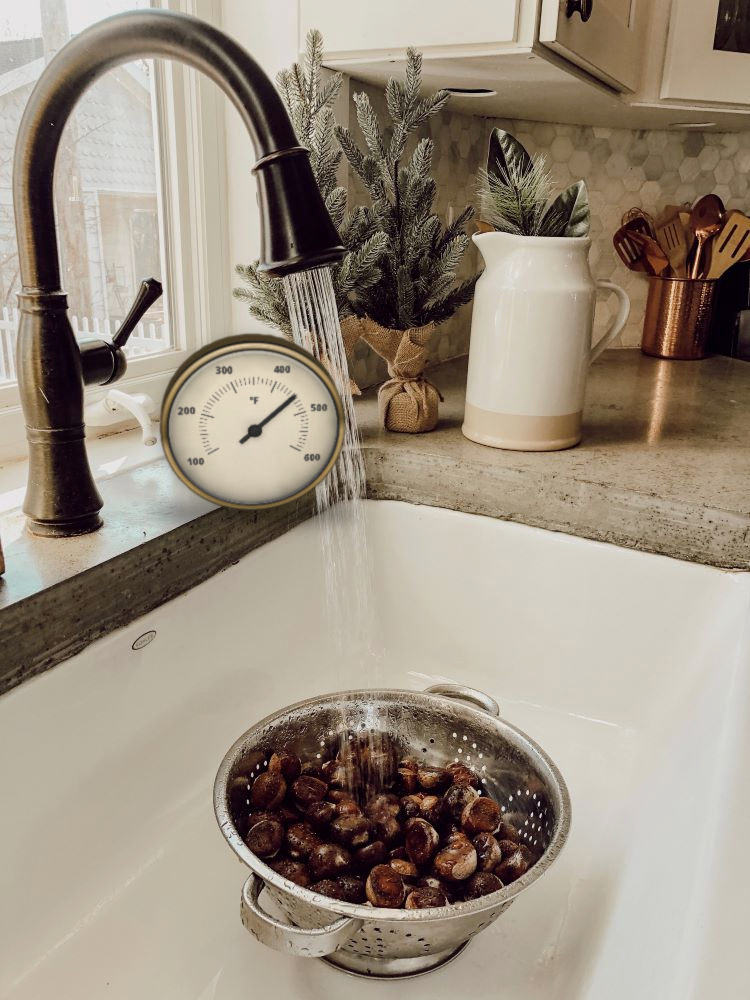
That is **450** °F
